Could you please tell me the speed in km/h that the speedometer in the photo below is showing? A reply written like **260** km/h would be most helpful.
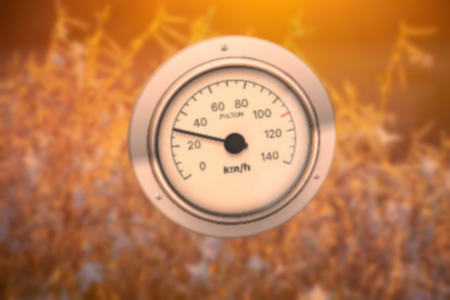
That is **30** km/h
